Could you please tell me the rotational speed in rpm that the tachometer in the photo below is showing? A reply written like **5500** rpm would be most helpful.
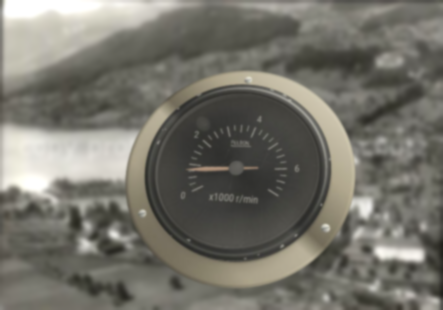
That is **750** rpm
